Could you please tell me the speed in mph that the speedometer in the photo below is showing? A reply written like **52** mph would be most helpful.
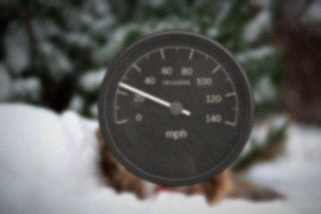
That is **25** mph
